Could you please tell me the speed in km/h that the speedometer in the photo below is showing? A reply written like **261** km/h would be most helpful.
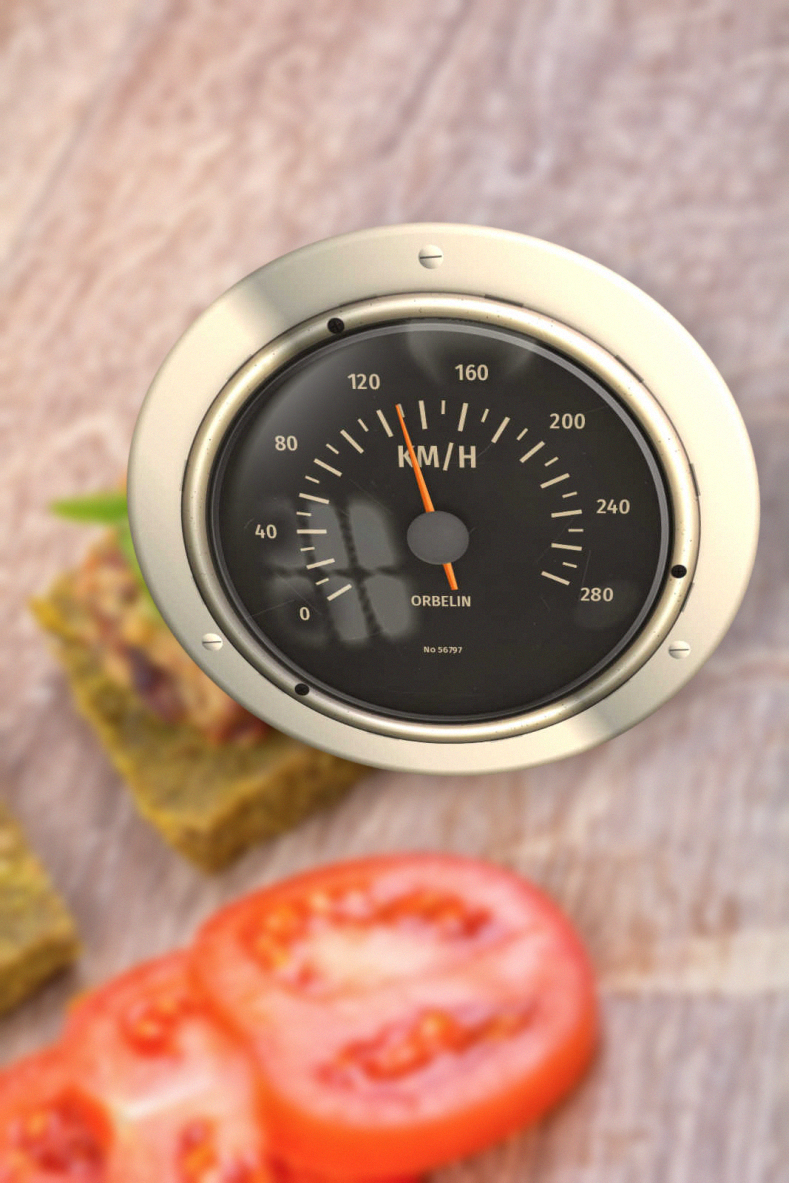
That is **130** km/h
